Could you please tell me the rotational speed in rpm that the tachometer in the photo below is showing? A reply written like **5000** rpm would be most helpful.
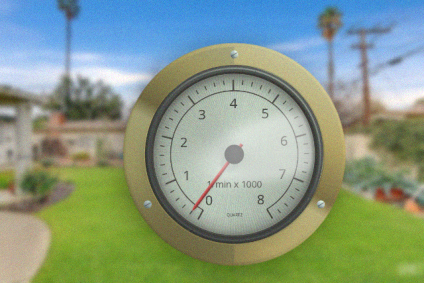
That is **200** rpm
